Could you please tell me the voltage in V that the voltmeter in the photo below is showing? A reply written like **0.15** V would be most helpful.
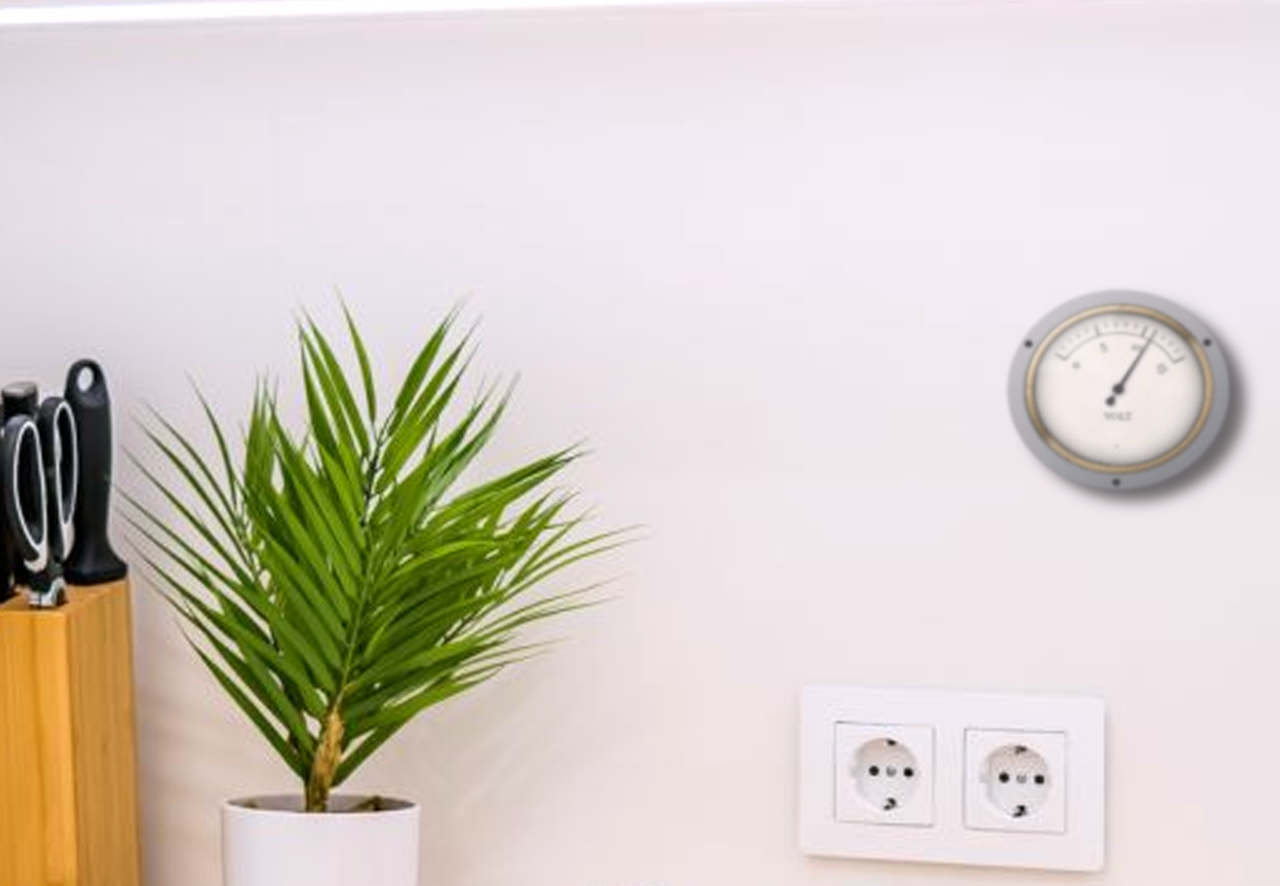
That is **11** V
